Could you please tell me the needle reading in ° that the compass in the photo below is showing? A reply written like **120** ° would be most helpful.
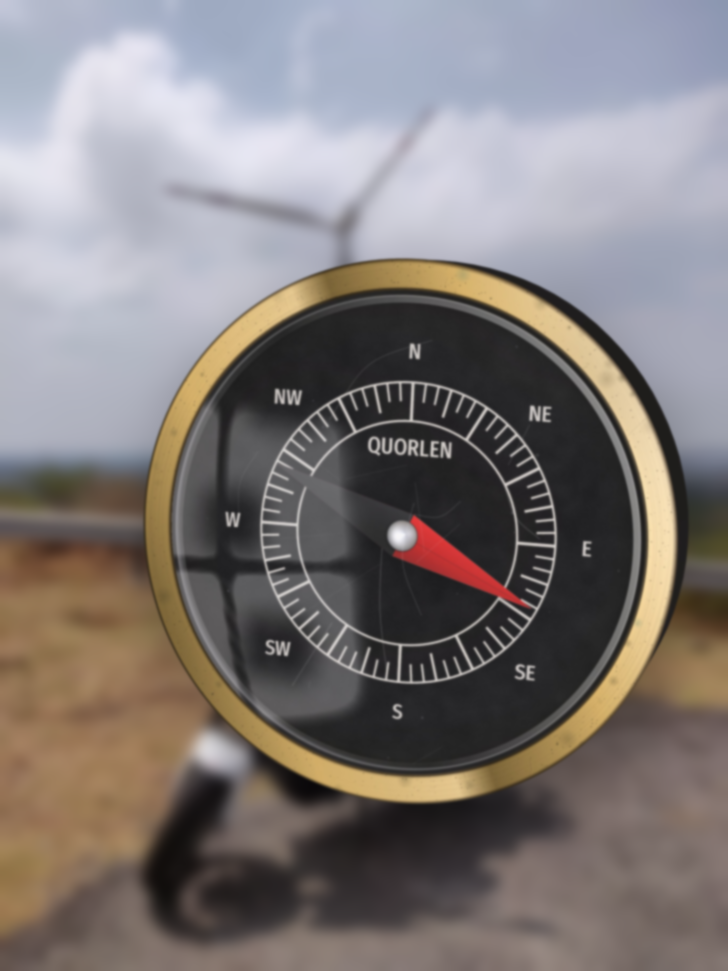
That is **115** °
